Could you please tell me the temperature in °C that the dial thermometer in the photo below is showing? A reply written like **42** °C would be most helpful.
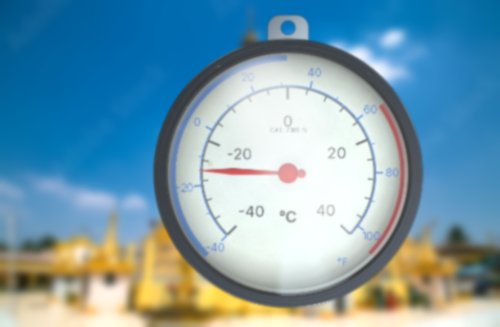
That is **-26** °C
